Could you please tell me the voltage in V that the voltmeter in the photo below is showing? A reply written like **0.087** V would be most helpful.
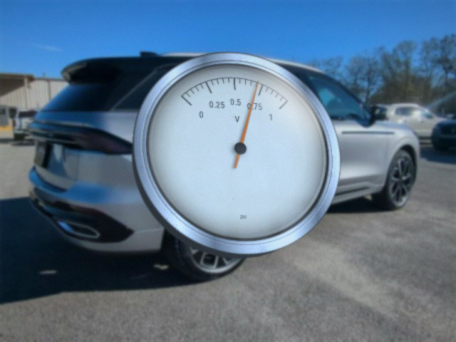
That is **0.7** V
